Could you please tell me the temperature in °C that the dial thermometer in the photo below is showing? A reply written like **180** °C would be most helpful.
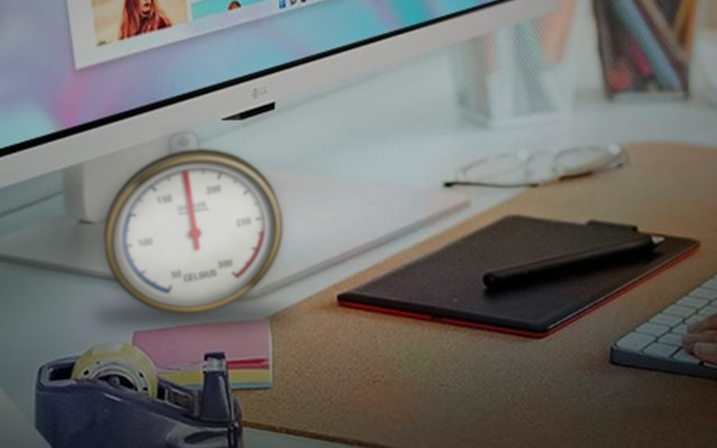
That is **175** °C
